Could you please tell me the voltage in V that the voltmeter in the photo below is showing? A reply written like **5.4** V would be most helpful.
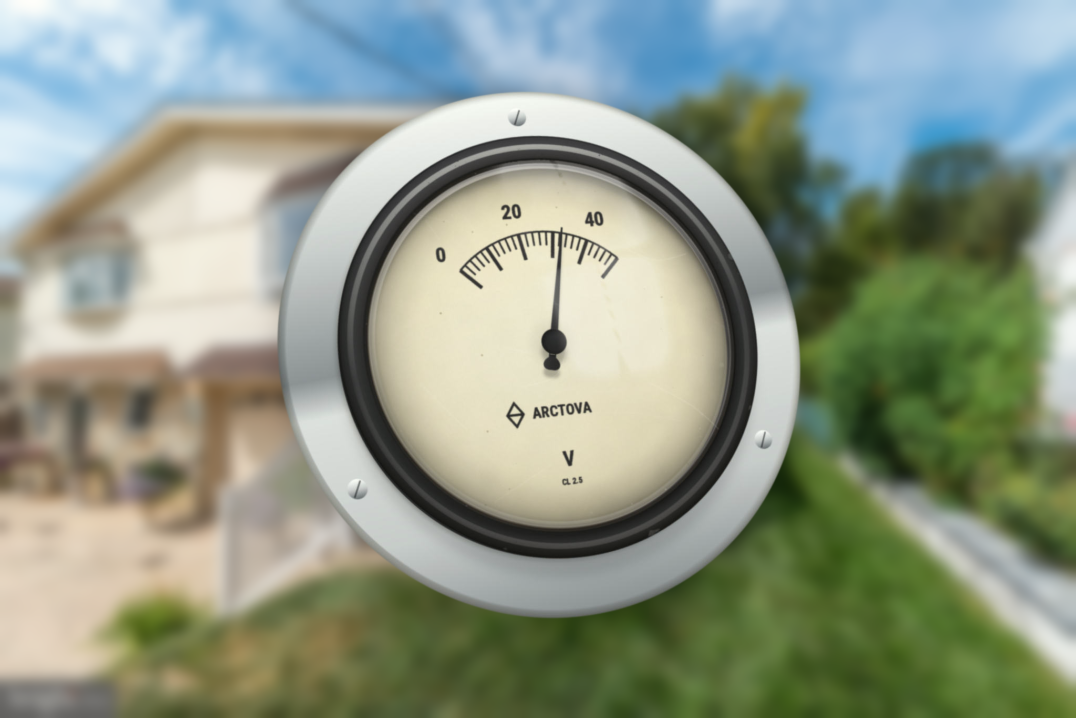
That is **32** V
